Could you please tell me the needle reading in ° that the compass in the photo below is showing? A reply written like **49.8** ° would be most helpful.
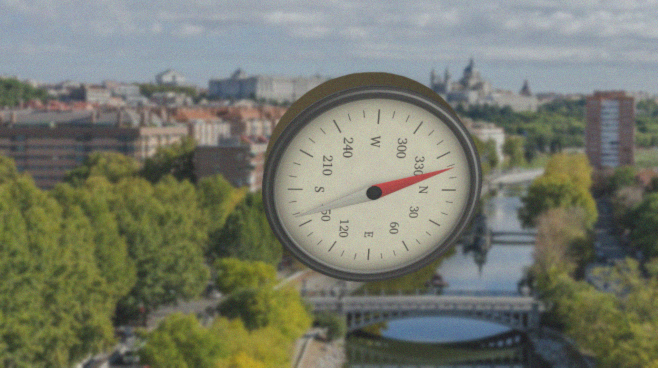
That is **340** °
